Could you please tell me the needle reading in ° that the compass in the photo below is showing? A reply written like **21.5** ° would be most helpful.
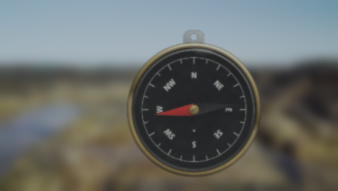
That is **262.5** °
